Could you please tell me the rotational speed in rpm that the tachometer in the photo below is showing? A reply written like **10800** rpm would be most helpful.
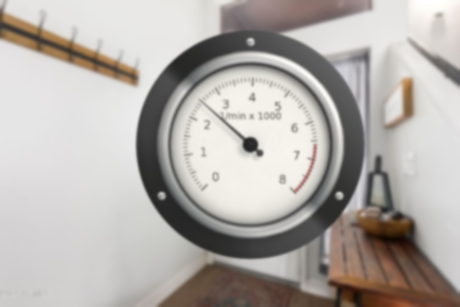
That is **2500** rpm
